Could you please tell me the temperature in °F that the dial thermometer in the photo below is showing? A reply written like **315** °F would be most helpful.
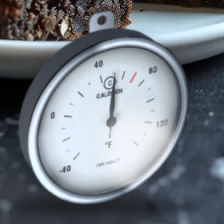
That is **50** °F
